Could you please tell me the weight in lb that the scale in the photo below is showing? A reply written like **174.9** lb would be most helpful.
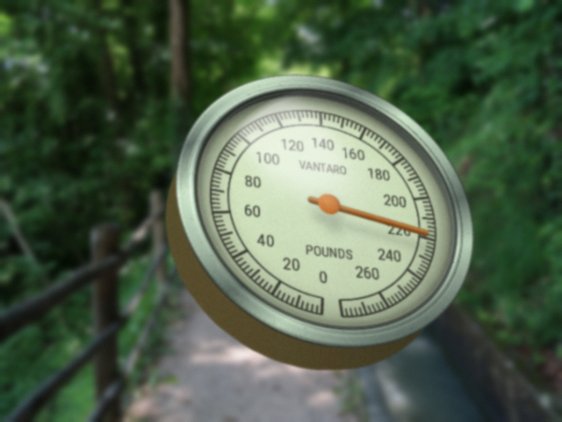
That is **220** lb
